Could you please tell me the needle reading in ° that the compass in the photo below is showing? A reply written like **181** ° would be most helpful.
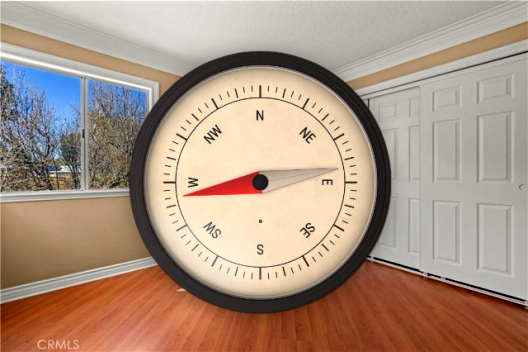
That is **260** °
